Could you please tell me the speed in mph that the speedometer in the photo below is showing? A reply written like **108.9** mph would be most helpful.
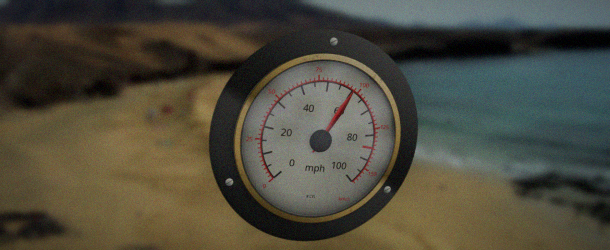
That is **60** mph
